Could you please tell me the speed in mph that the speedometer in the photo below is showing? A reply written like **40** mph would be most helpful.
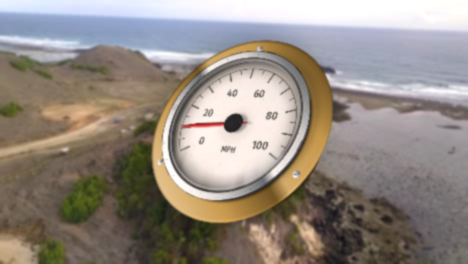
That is **10** mph
